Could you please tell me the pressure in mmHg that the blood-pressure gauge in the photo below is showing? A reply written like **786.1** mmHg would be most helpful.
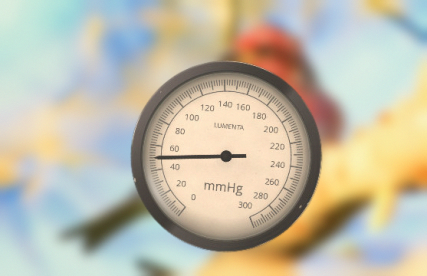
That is **50** mmHg
